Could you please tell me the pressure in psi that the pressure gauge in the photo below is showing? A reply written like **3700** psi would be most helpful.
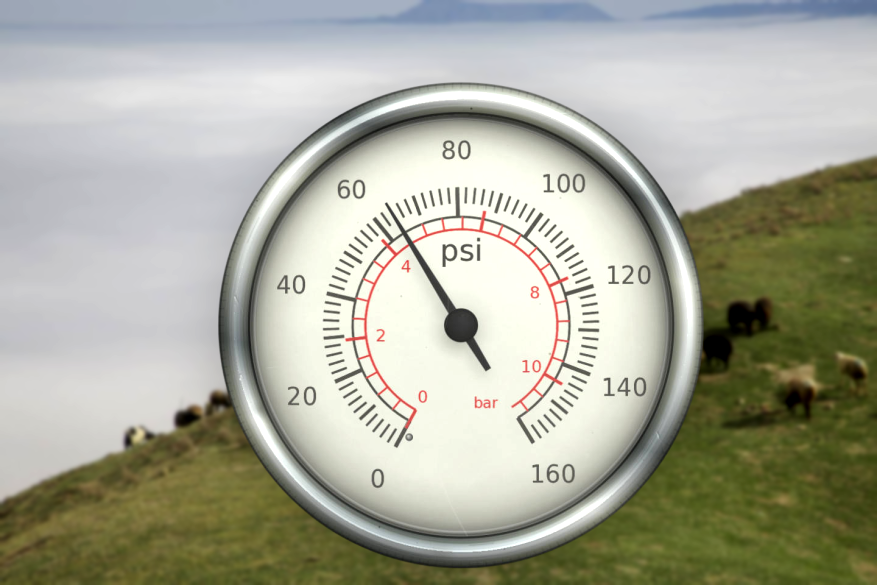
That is **64** psi
